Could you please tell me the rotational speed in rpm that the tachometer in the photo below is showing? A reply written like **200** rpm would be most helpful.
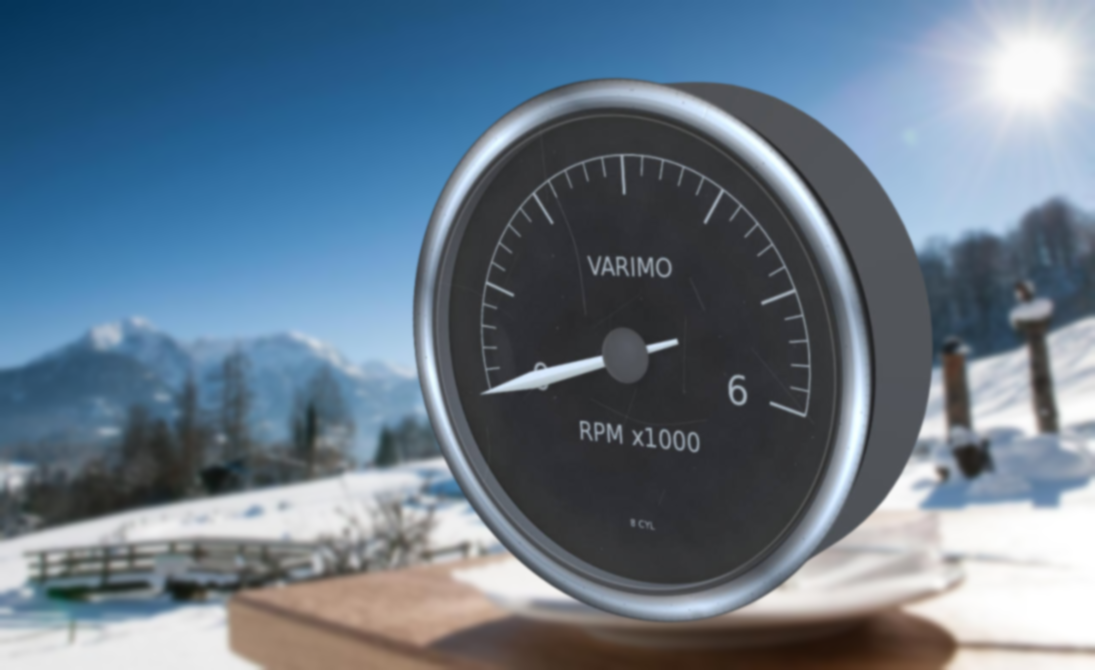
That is **0** rpm
